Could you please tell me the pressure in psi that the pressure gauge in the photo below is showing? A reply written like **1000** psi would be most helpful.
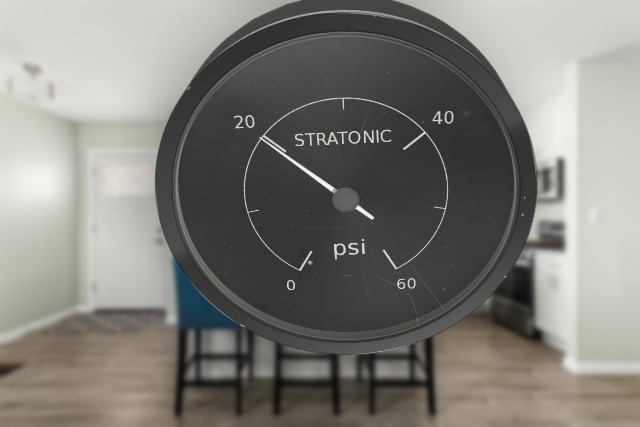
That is **20** psi
